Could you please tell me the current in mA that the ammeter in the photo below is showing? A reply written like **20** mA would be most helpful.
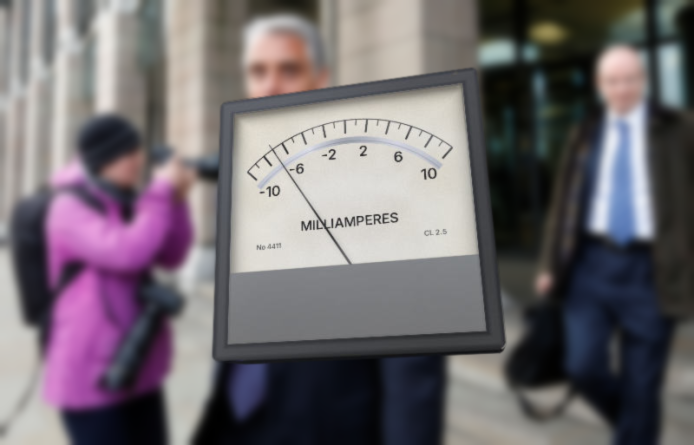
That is **-7** mA
